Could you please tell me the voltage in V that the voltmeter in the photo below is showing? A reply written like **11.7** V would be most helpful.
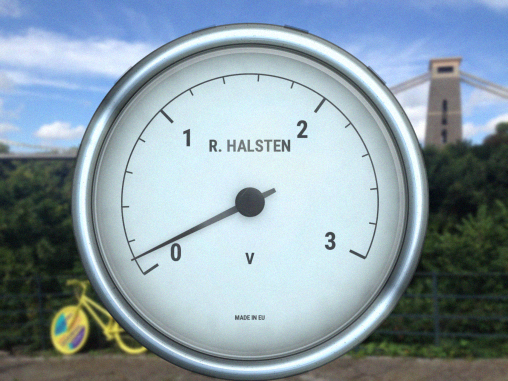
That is **0.1** V
